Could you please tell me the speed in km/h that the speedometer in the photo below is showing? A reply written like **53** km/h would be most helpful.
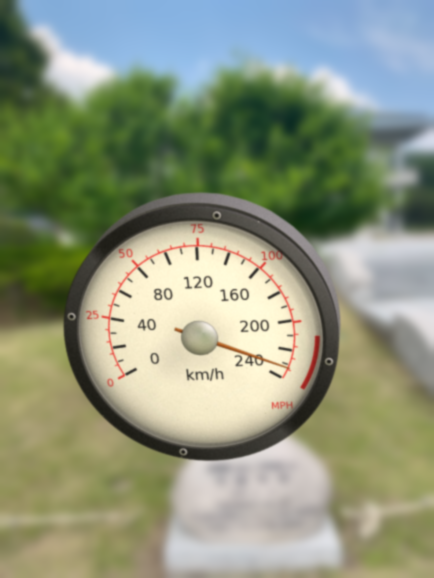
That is **230** km/h
